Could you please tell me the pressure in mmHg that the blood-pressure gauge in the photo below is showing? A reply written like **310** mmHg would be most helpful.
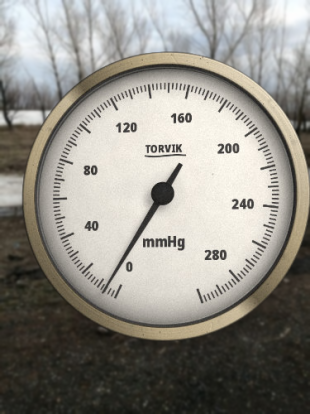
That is **6** mmHg
